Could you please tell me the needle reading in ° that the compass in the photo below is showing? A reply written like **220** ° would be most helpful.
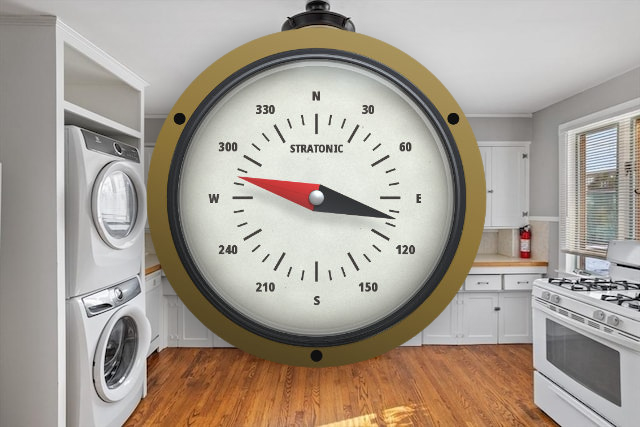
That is **285** °
